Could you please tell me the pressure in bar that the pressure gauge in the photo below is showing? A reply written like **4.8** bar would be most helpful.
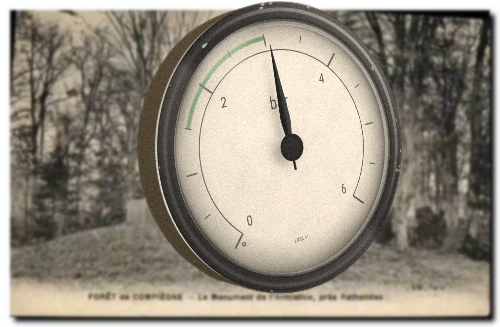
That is **3** bar
